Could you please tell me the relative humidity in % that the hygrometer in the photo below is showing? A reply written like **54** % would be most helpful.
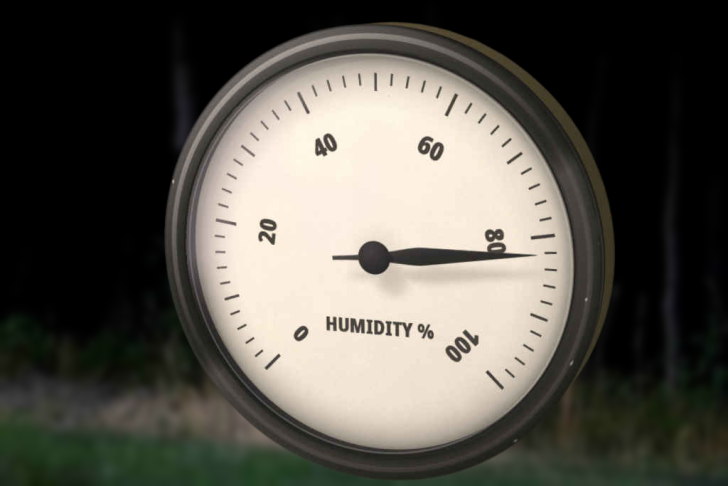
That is **82** %
